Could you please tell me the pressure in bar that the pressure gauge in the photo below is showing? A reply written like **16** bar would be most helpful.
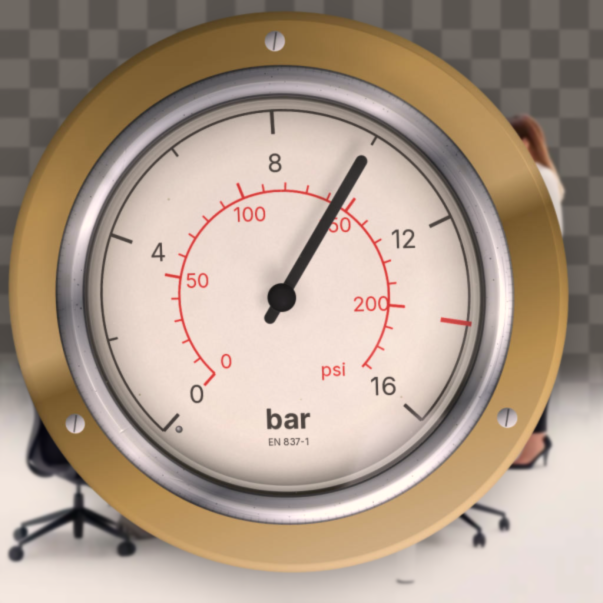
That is **10** bar
